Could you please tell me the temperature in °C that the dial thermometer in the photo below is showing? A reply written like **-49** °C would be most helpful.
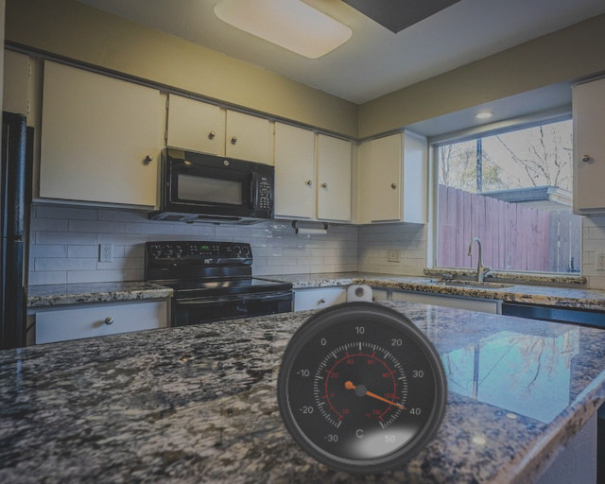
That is **40** °C
